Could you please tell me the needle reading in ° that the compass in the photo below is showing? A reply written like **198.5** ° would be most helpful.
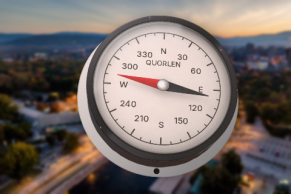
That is **280** °
